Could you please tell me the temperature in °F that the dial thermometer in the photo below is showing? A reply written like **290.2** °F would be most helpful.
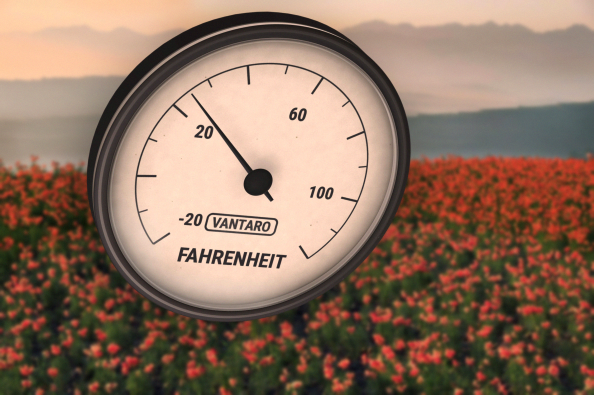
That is **25** °F
